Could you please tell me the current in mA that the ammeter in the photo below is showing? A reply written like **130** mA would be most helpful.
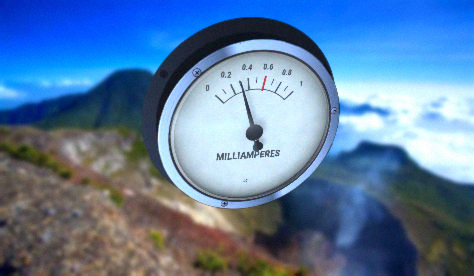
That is **0.3** mA
